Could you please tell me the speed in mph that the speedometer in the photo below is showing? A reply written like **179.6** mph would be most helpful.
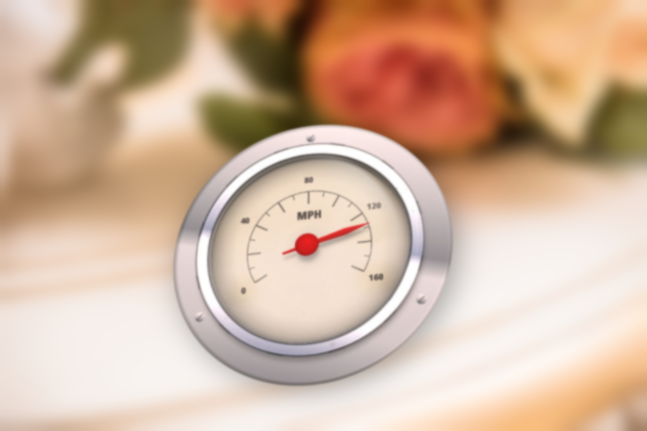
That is **130** mph
